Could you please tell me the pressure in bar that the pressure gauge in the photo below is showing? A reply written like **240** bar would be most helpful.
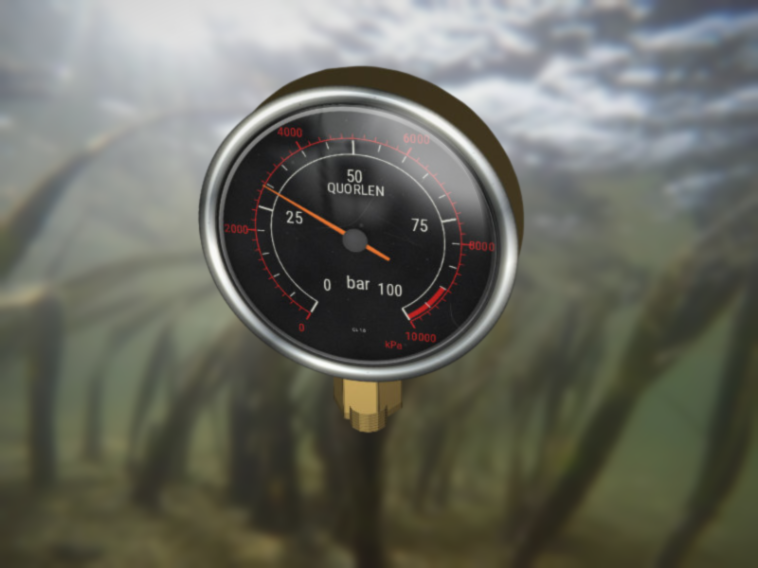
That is **30** bar
